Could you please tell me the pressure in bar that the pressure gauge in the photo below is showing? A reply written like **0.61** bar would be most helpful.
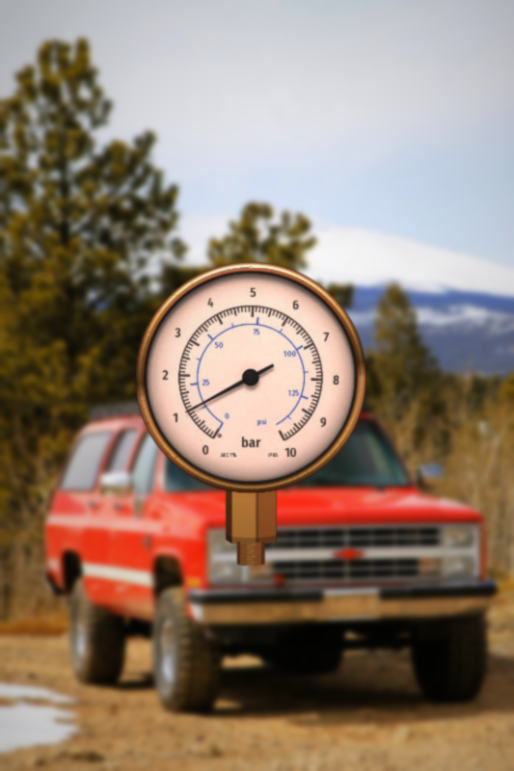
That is **1** bar
